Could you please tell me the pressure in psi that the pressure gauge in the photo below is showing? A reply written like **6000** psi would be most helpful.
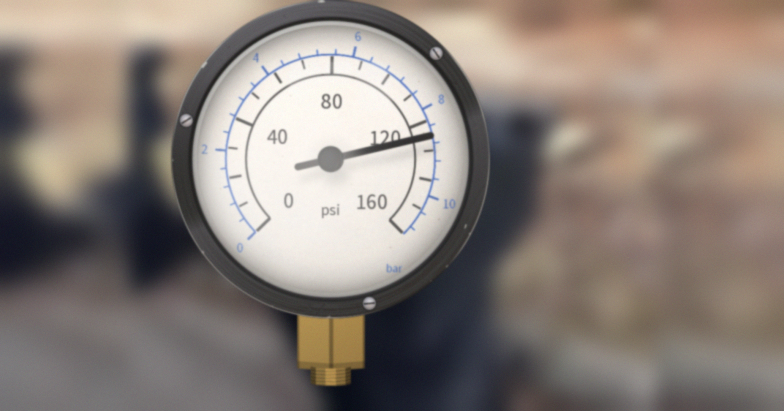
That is **125** psi
